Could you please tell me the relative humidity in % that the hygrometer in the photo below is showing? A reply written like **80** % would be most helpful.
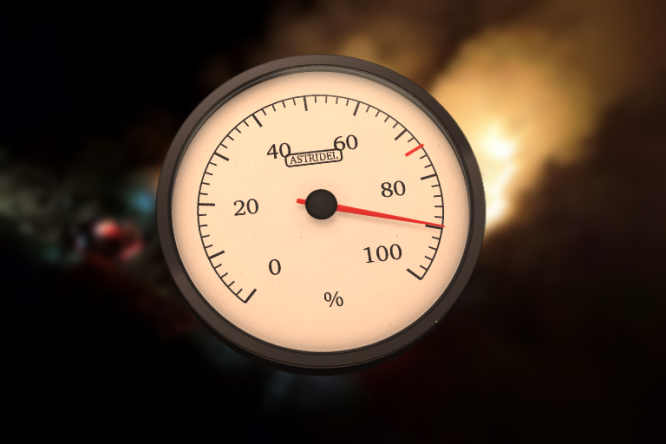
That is **90** %
